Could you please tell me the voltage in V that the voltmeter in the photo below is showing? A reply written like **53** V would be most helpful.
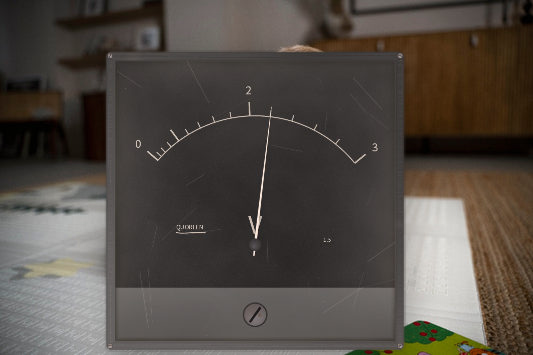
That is **2.2** V
